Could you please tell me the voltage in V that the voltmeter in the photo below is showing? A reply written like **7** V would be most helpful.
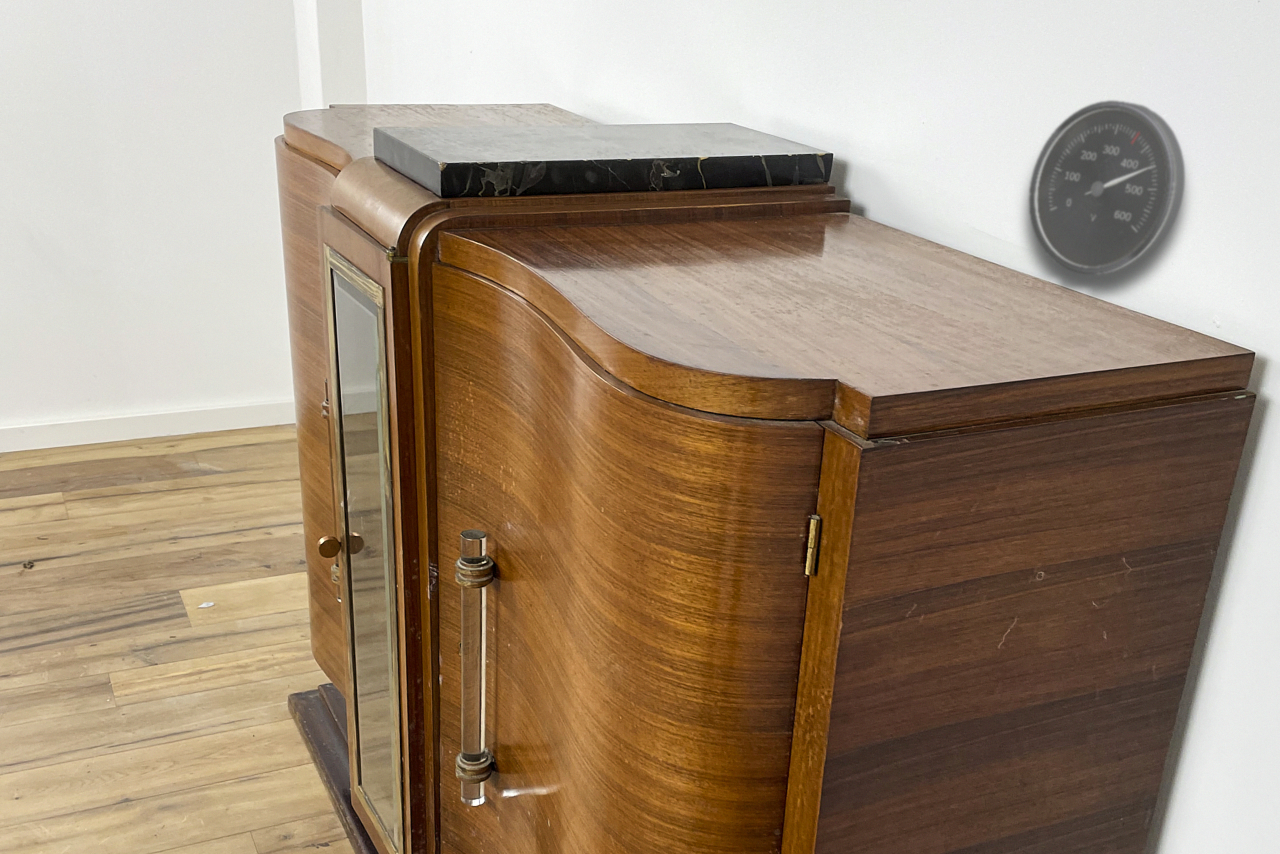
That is **450** V
